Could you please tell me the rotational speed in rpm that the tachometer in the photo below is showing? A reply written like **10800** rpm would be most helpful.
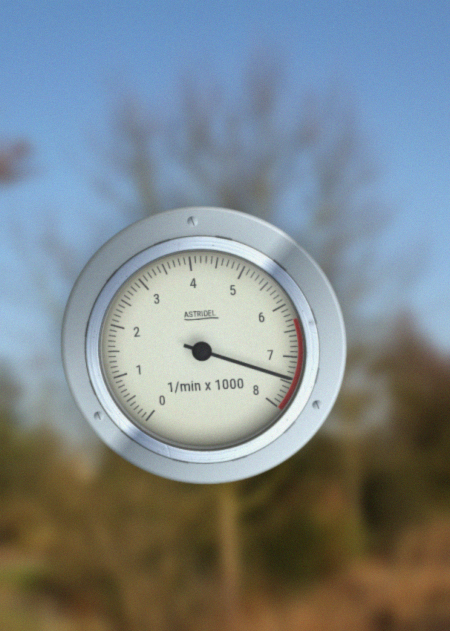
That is **7400** rpm
